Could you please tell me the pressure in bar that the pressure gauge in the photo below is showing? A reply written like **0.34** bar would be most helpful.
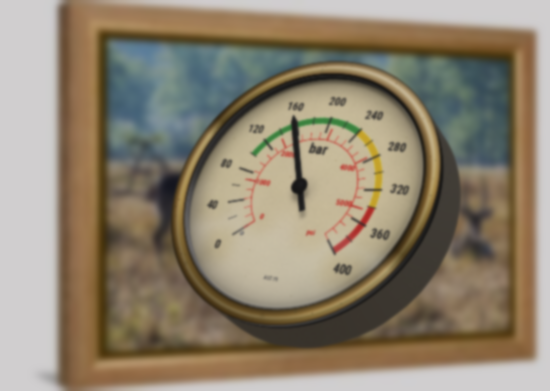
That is **160** bar
